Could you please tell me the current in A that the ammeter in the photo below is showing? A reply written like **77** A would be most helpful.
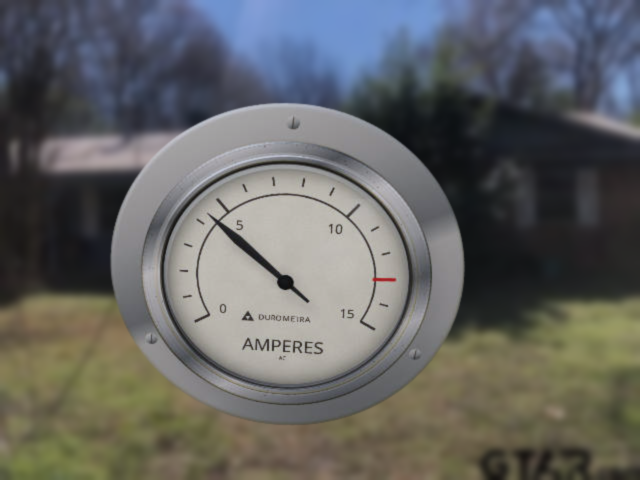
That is **4.5** A
